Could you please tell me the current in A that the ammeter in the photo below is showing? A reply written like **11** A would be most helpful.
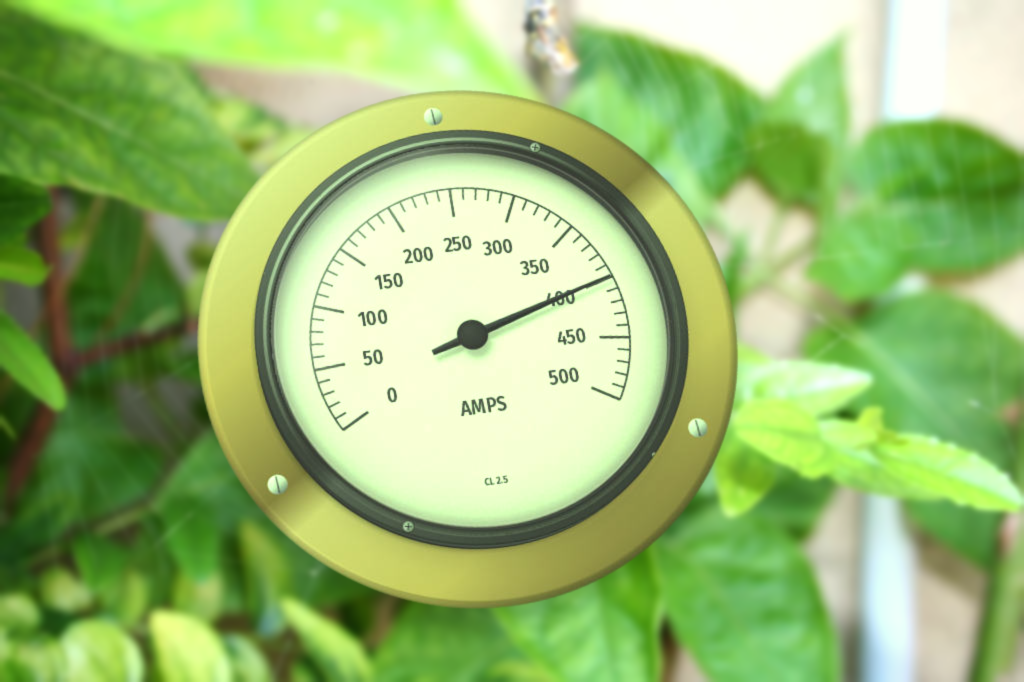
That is **400** A
